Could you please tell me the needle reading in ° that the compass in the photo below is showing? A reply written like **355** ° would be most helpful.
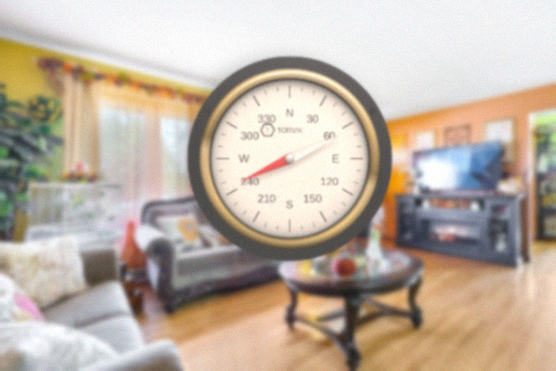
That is **245** °
